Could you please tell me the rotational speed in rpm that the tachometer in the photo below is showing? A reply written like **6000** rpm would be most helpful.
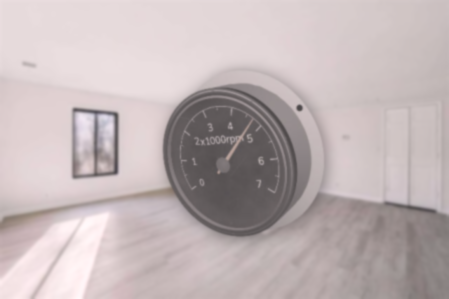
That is **4750** rpm
